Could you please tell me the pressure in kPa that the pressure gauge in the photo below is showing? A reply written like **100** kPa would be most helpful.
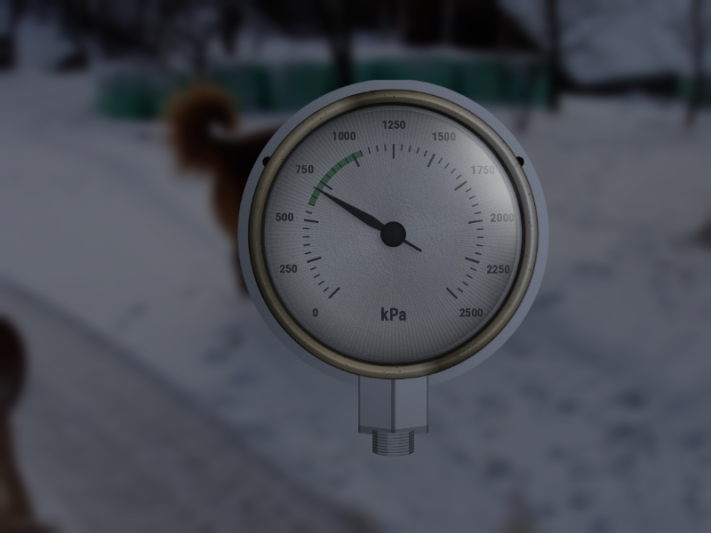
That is **700** kPa
